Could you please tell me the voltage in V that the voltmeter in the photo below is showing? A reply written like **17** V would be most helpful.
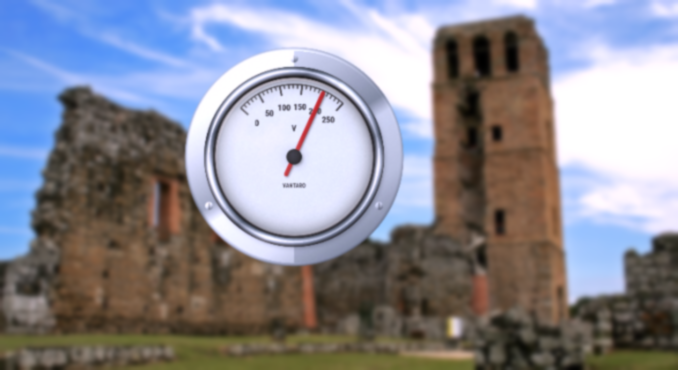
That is **200** V
